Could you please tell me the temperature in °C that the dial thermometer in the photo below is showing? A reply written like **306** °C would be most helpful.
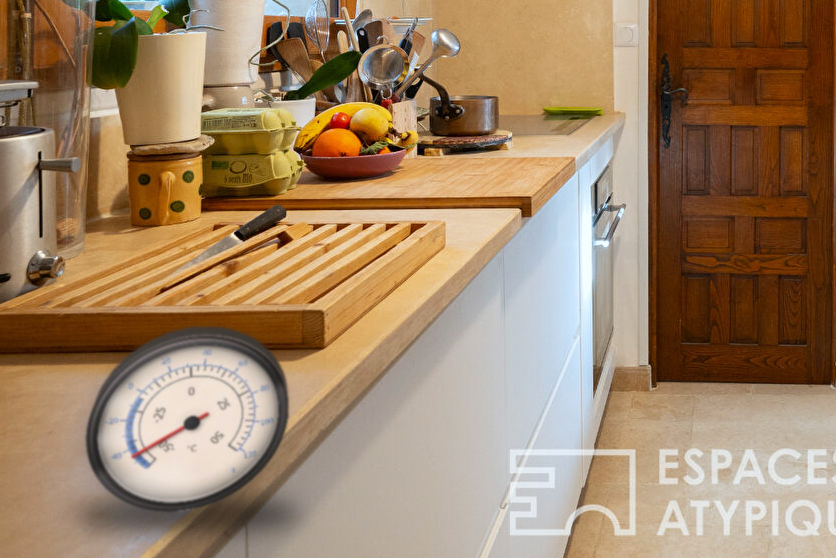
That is **-42.5** °C
